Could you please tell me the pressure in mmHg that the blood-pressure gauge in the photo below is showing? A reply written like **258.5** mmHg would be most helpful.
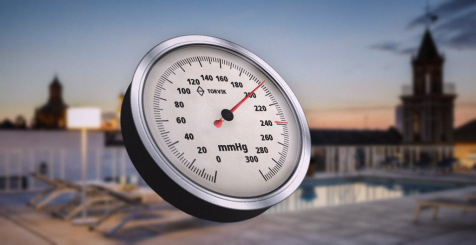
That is **200** mmHg
